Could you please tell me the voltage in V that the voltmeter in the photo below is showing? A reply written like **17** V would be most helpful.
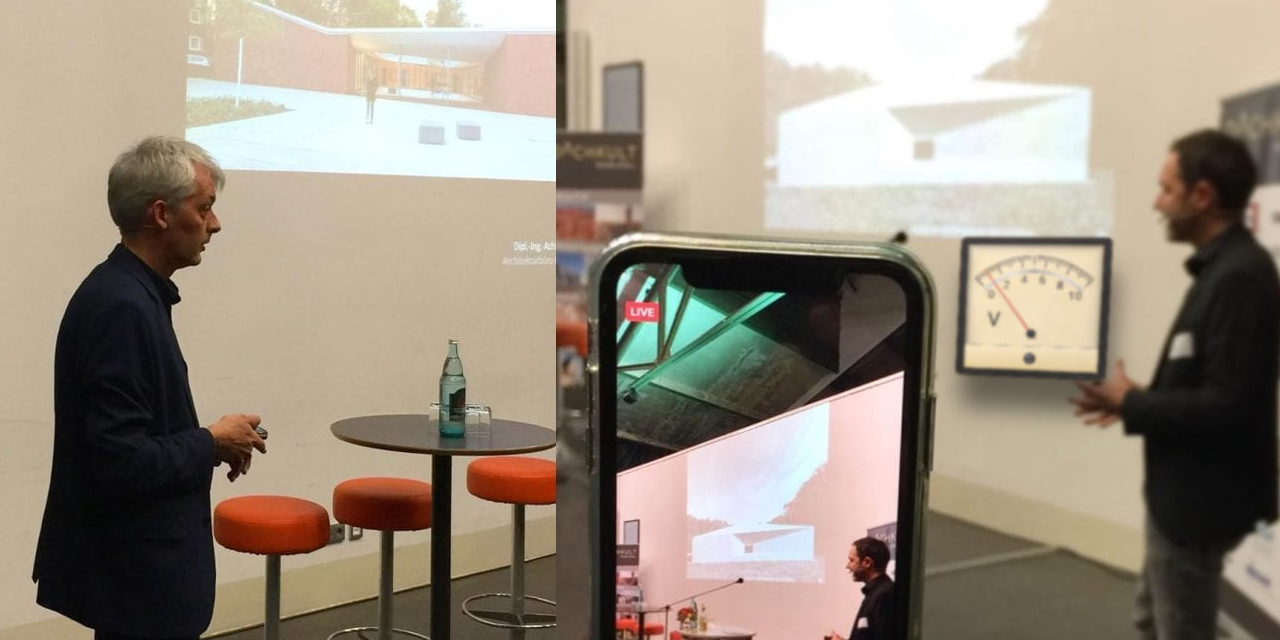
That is **1** V
